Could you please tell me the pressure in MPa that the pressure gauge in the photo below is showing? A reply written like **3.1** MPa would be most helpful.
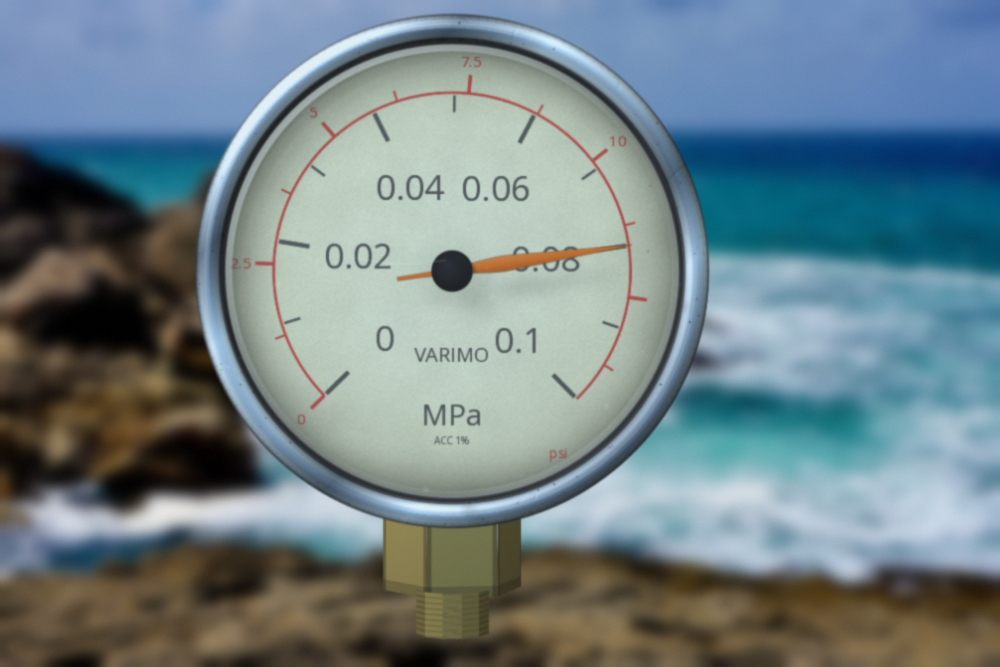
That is **0.08** MPa
